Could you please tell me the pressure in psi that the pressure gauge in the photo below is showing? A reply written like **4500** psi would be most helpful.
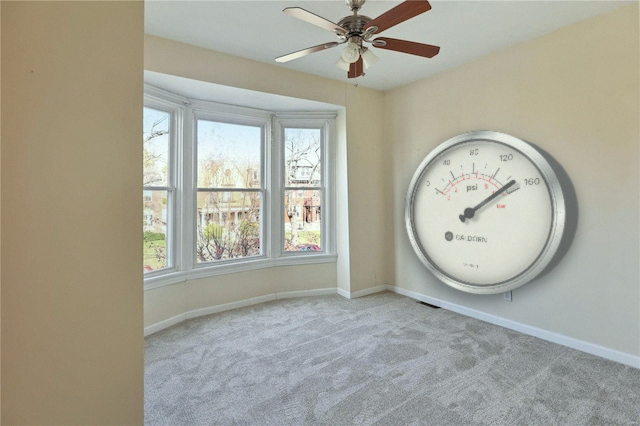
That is **150** psi
